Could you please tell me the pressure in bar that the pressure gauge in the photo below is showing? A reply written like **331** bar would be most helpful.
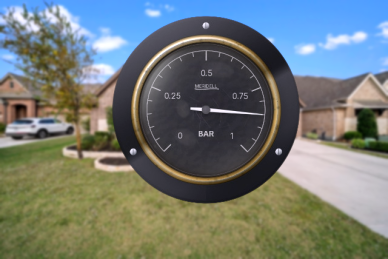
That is **0.85** bar
